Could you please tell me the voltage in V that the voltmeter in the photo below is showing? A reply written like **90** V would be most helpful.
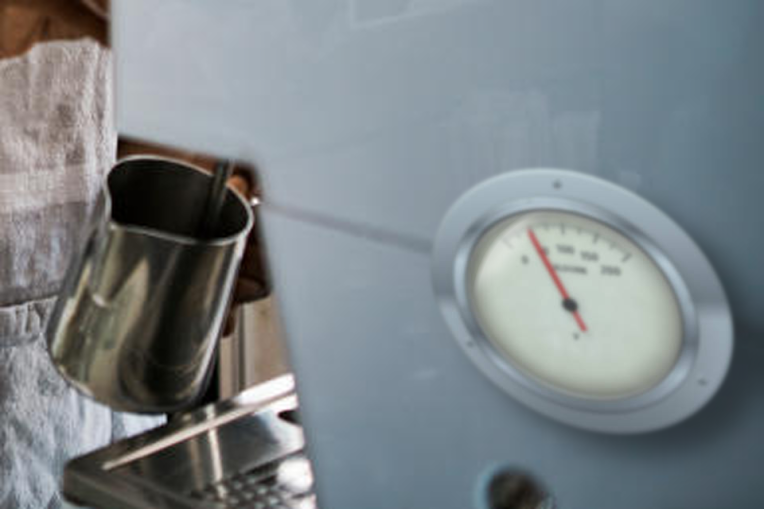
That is **50** V
